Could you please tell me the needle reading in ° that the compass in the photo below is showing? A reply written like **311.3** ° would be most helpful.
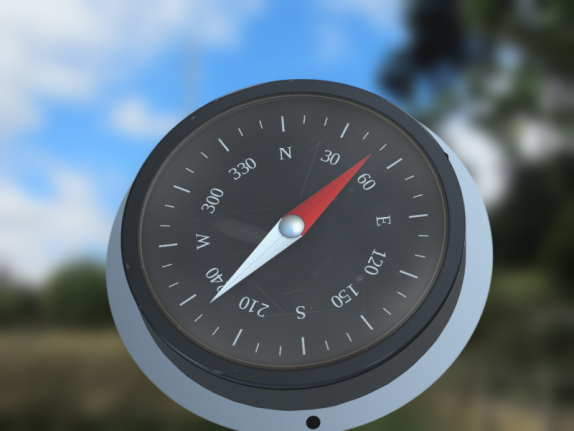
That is **50** °
